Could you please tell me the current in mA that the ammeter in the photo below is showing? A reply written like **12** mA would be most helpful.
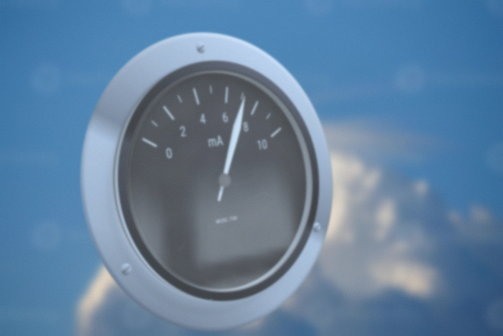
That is **7** mA
